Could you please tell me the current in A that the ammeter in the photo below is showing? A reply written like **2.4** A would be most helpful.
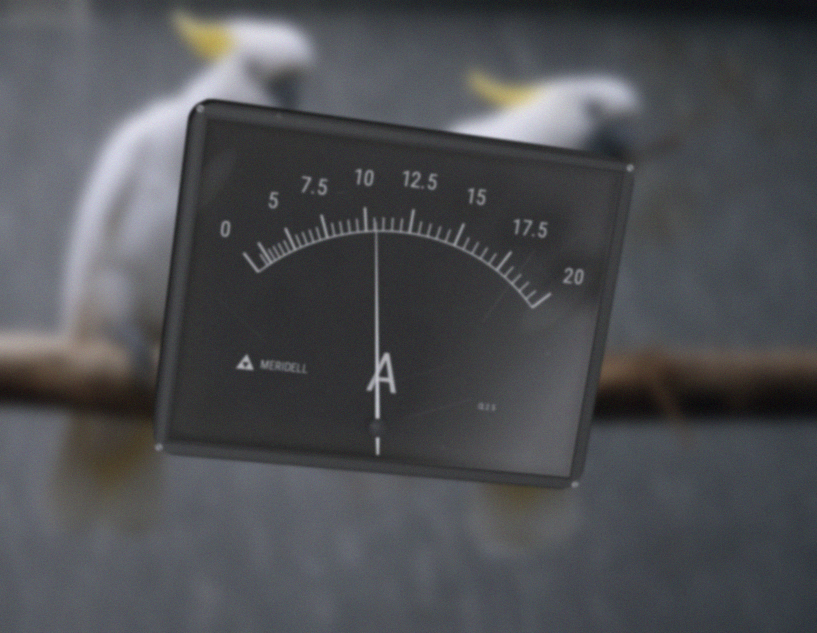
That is **10.5** A
